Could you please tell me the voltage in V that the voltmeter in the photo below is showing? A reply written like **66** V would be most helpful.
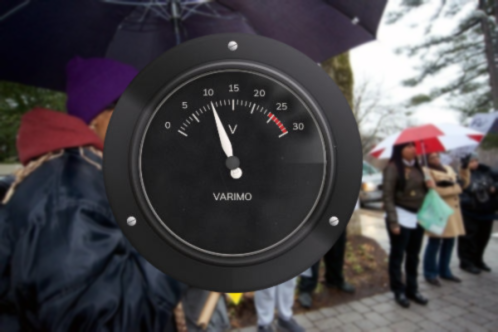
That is **10** V
